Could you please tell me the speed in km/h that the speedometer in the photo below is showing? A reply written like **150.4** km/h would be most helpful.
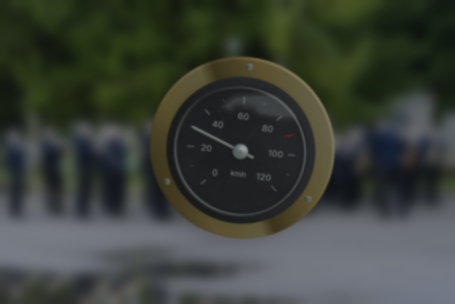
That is **30** km/h
